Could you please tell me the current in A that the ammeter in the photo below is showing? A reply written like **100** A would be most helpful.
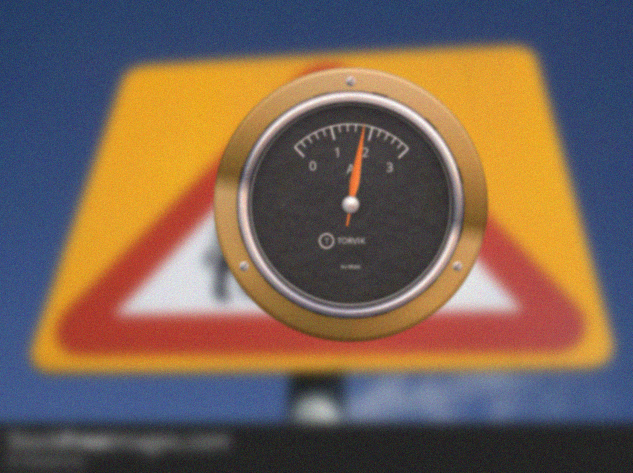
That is **1.8** A
